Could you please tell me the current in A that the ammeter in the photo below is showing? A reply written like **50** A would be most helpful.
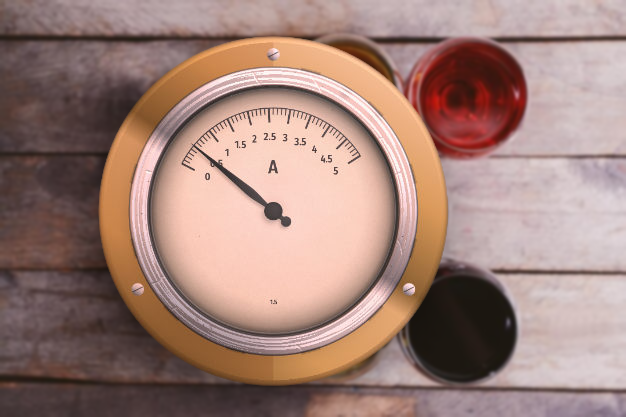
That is **0.5** A
